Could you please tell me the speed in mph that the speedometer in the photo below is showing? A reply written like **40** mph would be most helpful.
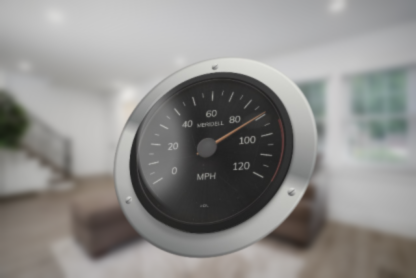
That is **90** mph
